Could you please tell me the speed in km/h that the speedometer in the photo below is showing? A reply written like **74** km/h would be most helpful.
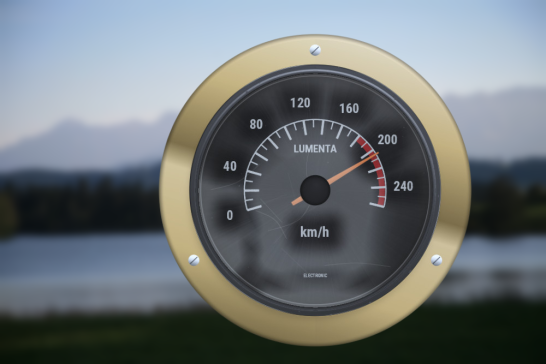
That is **205** km/h
